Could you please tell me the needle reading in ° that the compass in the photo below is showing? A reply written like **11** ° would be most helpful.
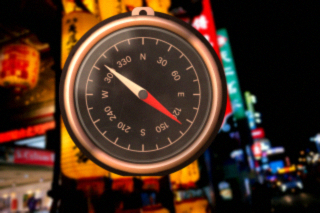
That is **127.5** °
